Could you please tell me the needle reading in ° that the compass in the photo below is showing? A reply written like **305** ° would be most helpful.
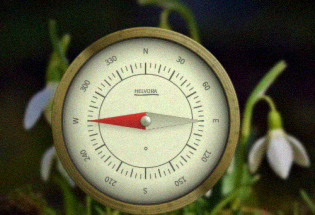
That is **270** °
